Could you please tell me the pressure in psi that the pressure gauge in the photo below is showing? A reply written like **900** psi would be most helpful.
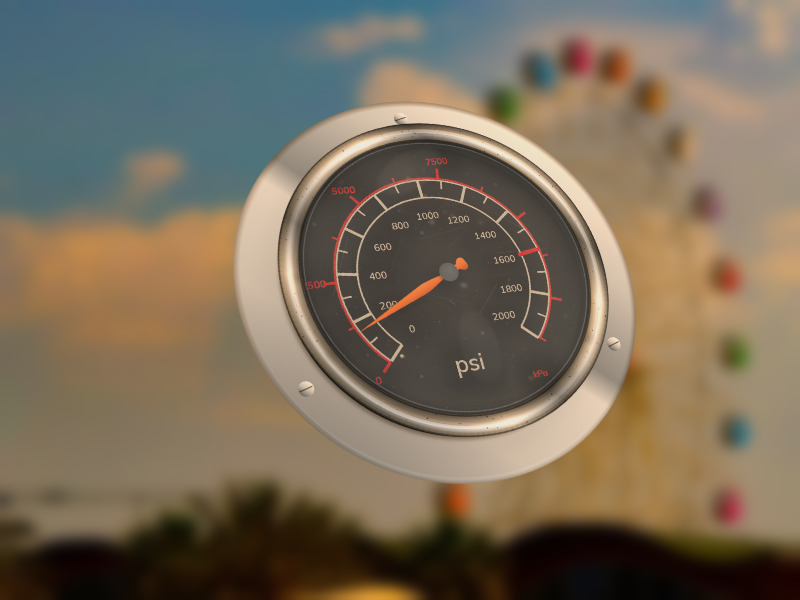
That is **150** psi
